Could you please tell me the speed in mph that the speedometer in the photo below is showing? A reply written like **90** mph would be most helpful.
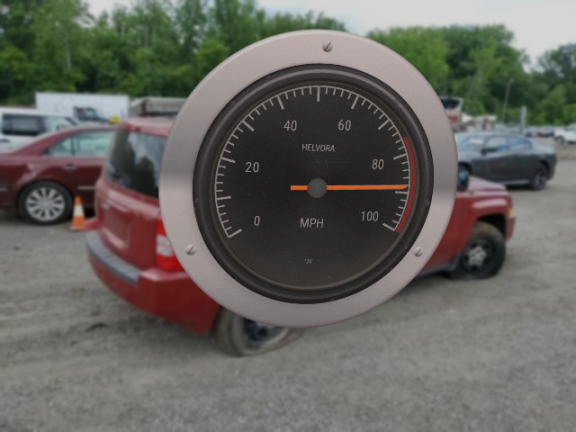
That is **88** mph
